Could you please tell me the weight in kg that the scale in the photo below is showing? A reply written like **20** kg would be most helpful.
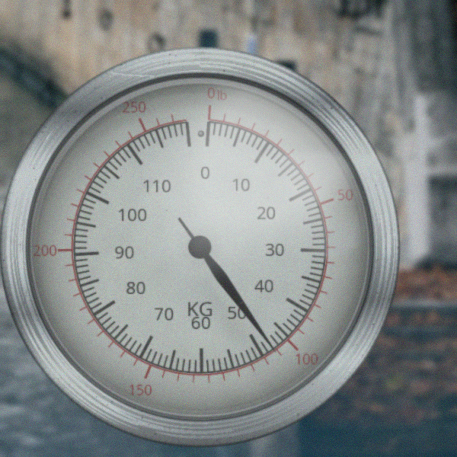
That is **48** kg
